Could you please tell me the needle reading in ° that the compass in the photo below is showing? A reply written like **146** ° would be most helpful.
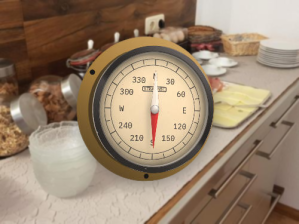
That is **180** °
